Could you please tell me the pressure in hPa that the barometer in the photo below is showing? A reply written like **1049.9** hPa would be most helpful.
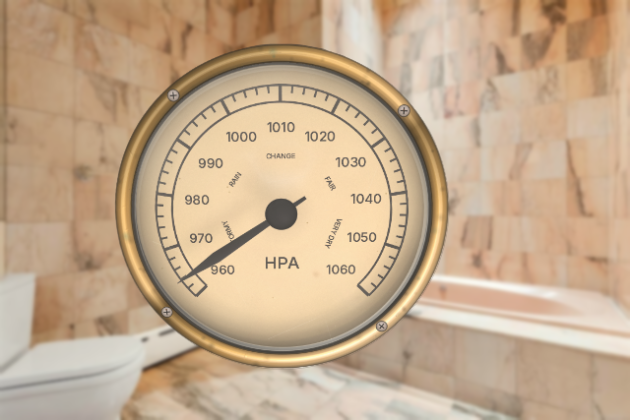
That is **964** hPa
